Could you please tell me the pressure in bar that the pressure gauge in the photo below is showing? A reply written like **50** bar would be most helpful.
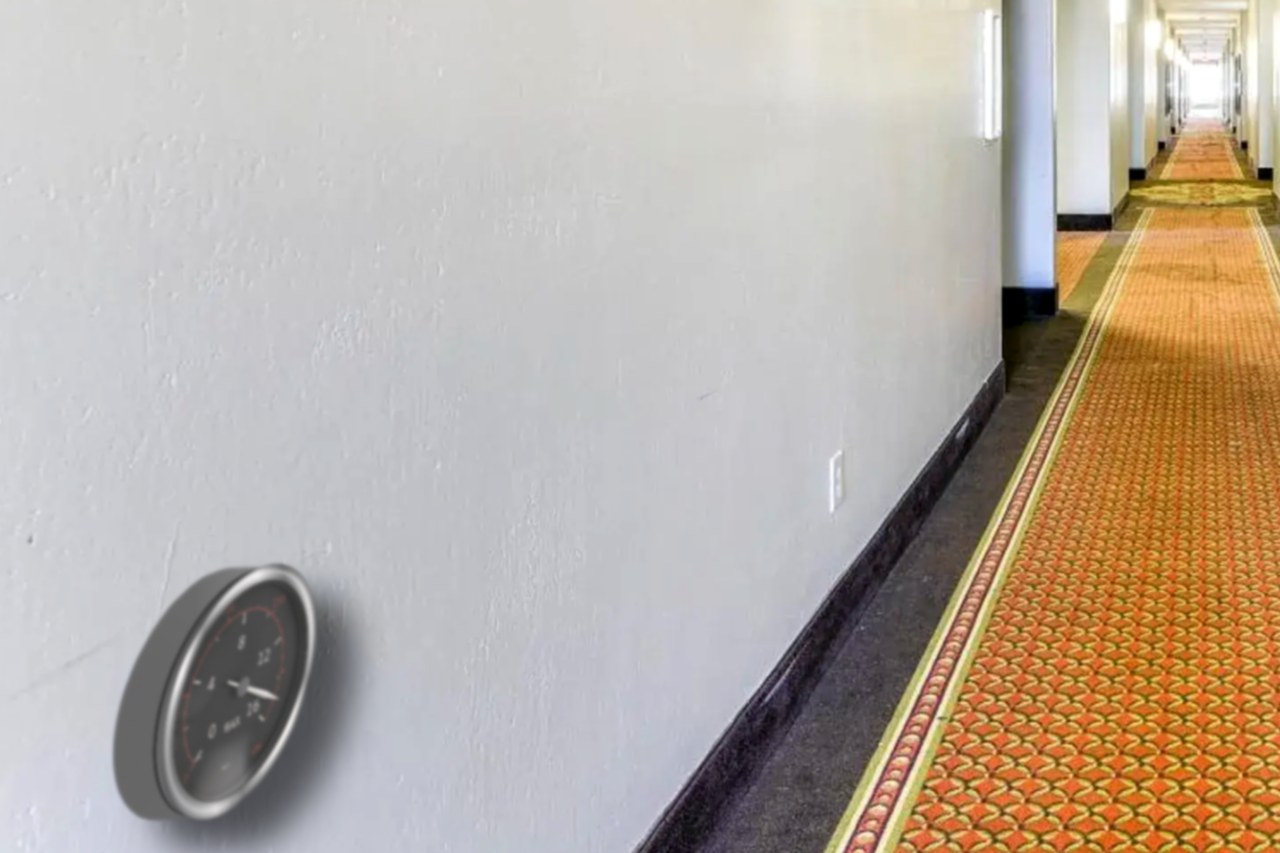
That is **15** bar
